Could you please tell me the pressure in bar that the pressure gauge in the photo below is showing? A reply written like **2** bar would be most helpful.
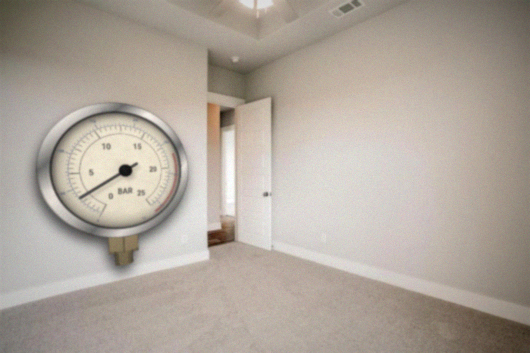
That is **2.5** bar
